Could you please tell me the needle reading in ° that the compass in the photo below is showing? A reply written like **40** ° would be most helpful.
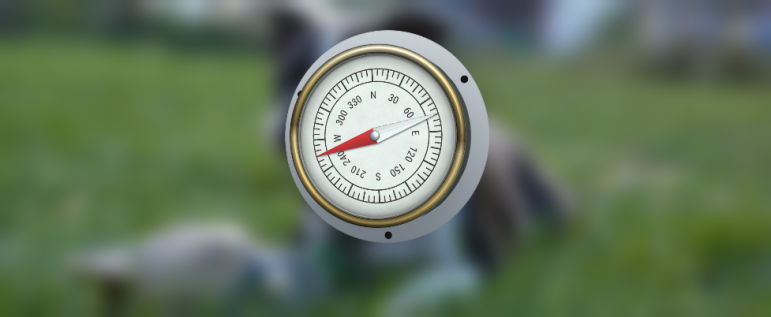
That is **255** °
